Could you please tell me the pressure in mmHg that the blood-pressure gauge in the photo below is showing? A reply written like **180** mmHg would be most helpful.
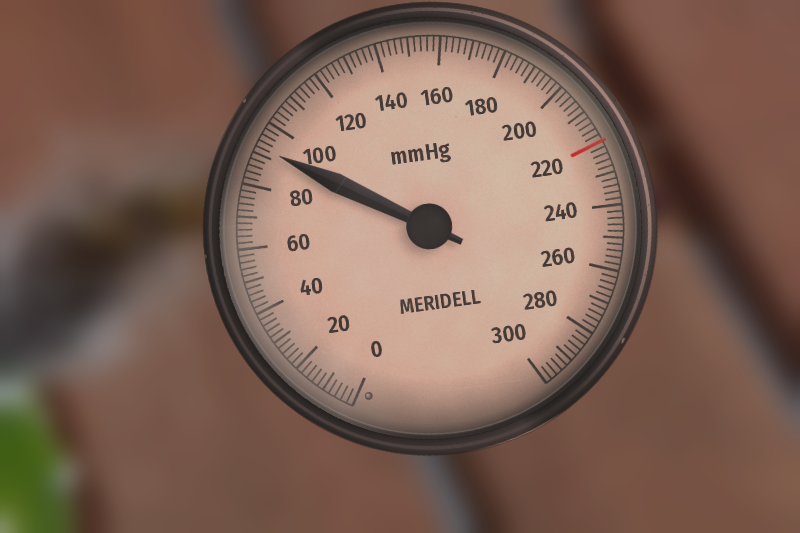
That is **92** mmHg
